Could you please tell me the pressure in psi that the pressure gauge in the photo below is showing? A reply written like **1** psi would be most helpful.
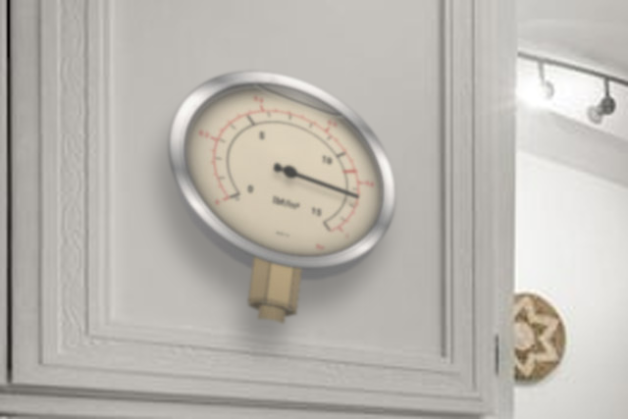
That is **12.5** psi
